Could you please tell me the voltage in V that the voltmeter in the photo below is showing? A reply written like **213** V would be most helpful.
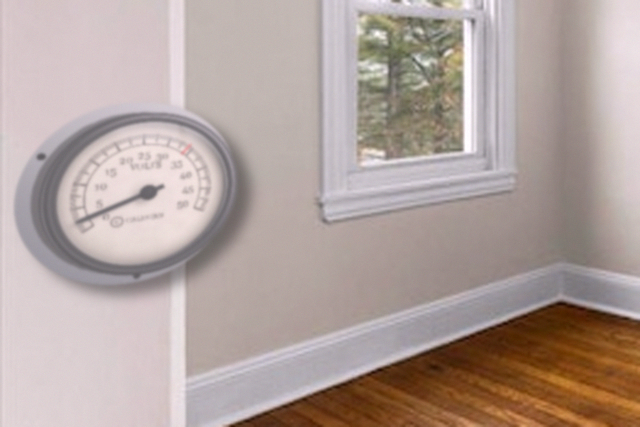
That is **2.5** V
